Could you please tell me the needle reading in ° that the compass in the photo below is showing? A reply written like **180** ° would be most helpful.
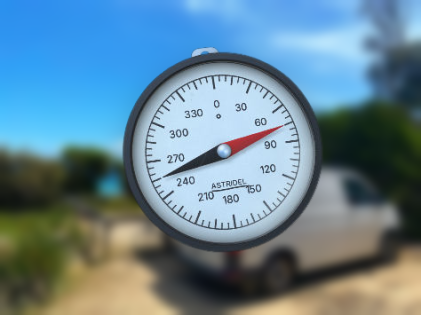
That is **75** °
